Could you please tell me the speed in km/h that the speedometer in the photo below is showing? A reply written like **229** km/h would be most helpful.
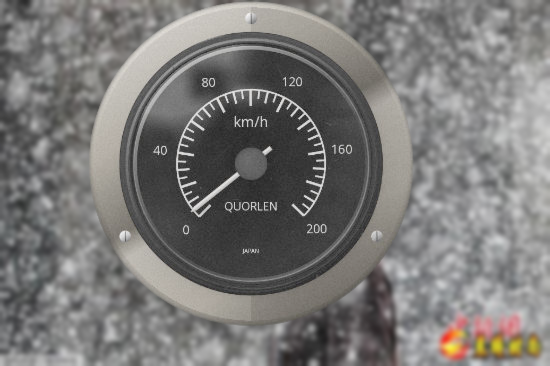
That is **5** km/h
